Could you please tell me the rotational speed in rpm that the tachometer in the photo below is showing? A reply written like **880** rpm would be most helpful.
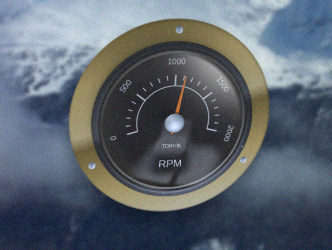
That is **1100** rpm
